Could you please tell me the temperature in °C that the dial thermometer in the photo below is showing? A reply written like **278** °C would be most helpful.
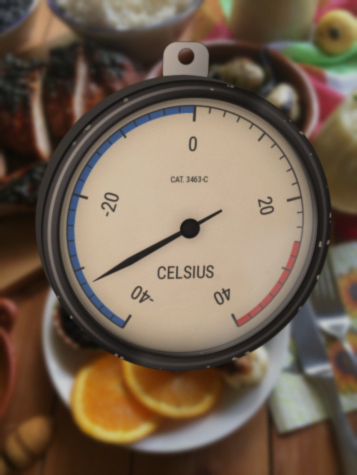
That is **-32** °C
